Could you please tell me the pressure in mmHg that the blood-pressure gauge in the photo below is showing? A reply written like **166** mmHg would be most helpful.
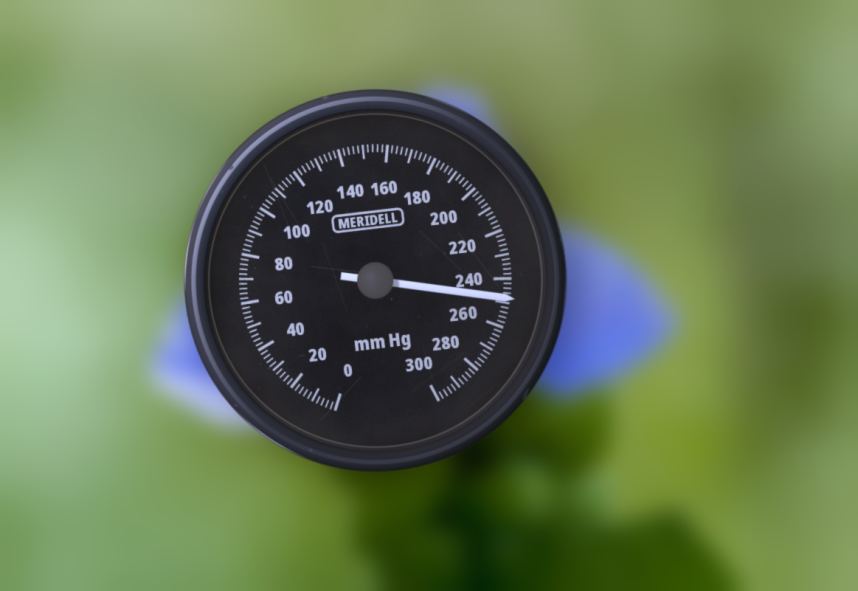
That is **248** mmHg
